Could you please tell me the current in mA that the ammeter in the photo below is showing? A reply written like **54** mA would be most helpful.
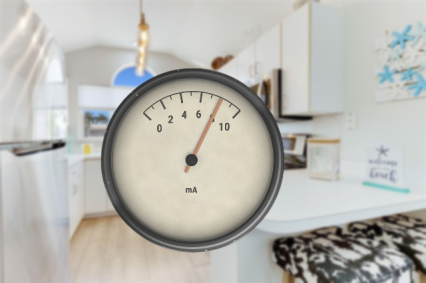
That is **8** mA
